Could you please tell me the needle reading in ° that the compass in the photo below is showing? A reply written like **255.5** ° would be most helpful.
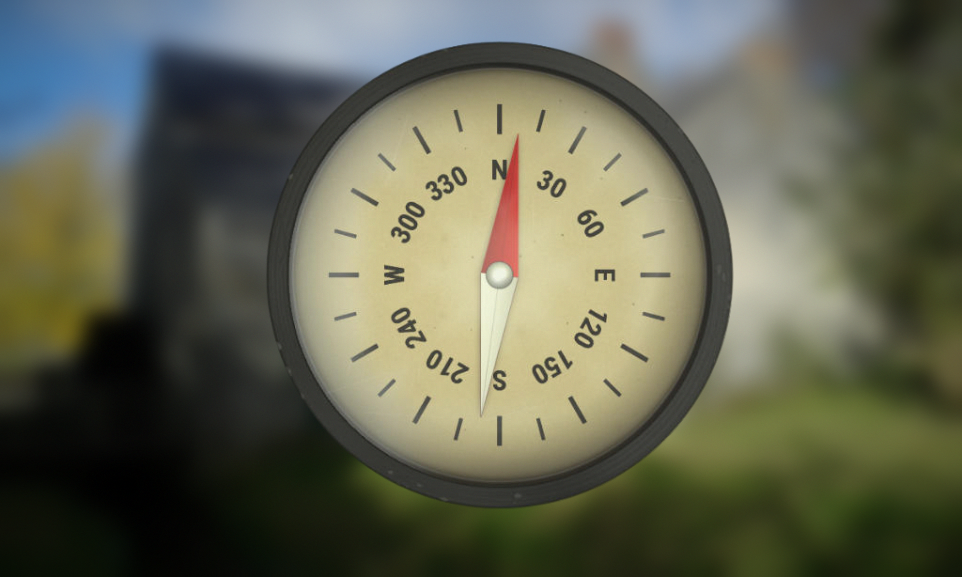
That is **7.5** °
